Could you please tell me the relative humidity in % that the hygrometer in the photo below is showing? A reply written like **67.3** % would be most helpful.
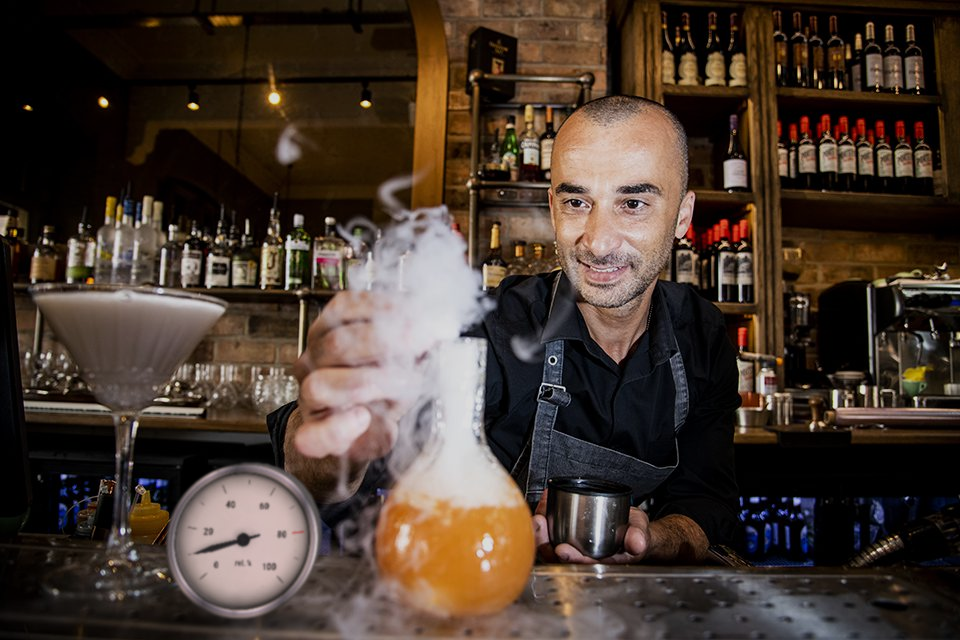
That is **10** %
